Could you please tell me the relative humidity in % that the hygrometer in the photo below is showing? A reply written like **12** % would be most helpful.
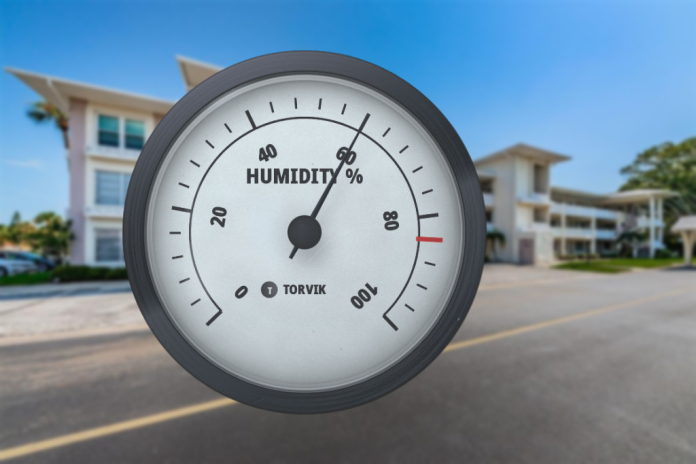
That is **60** %
